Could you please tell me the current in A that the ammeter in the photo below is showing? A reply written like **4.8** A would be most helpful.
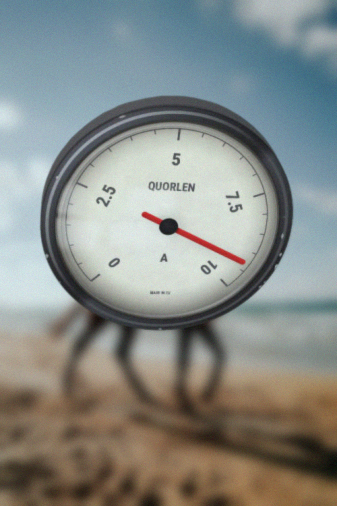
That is **9.25** A
